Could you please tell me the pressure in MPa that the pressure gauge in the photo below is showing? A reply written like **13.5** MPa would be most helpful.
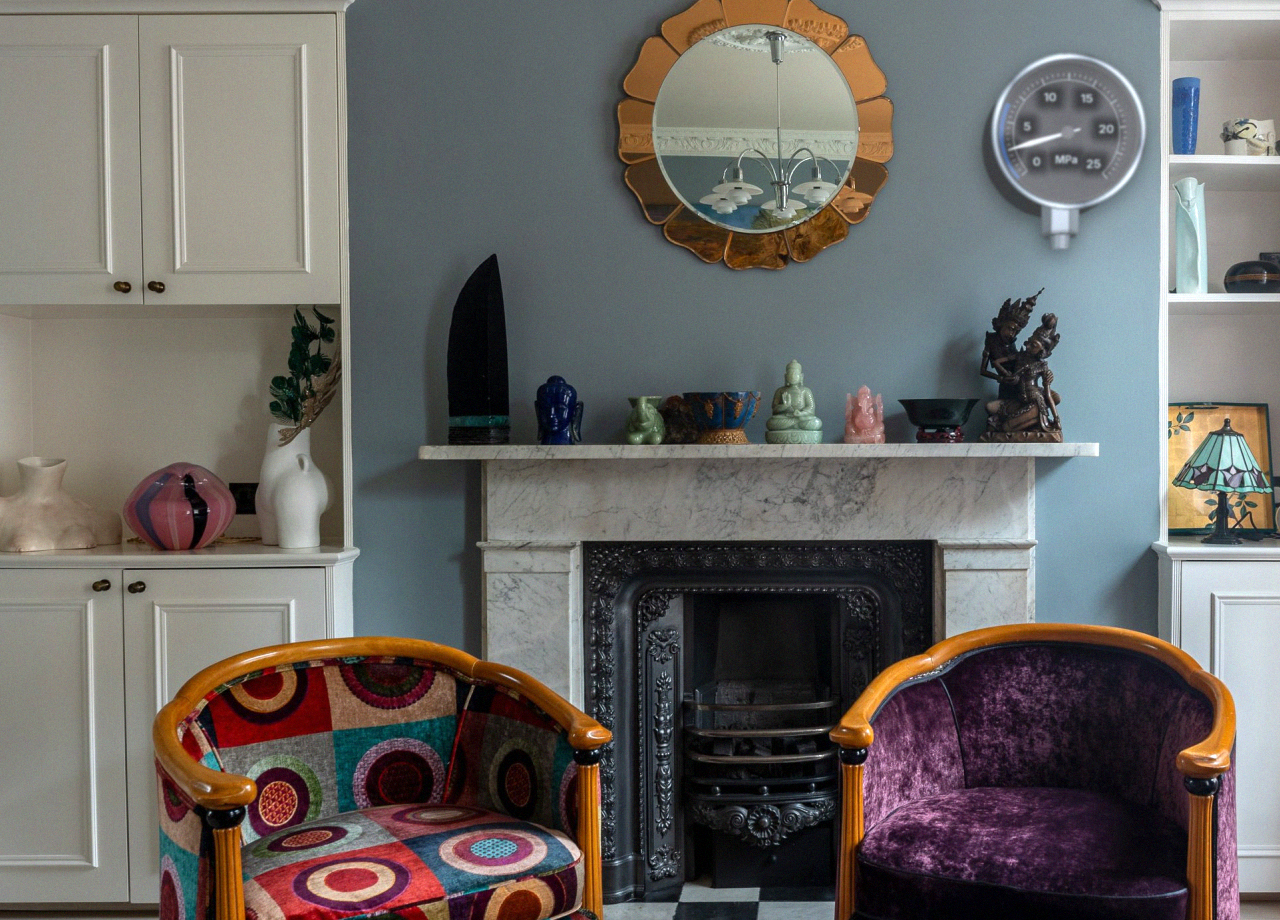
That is **2.5** MPa
